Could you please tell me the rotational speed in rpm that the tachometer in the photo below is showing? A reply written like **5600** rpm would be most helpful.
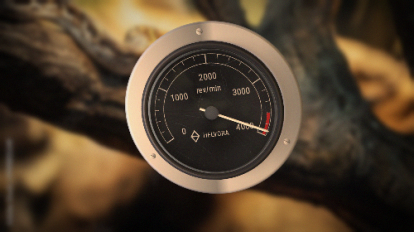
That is **3900** rpm
